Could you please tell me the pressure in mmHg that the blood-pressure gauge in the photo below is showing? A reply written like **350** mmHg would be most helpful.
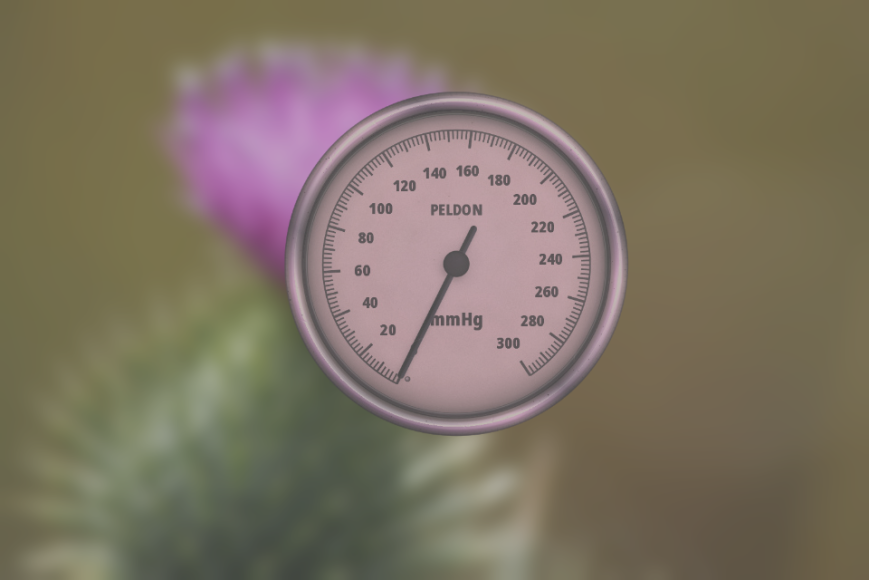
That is **0** mmHg
